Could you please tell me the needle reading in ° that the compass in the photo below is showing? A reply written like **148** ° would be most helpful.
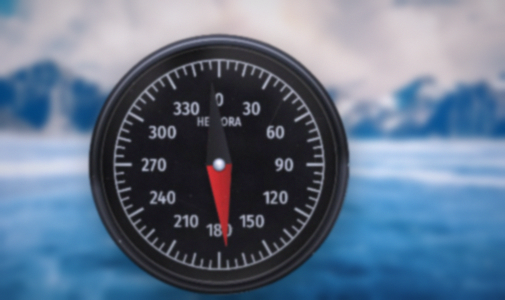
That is **175** °
